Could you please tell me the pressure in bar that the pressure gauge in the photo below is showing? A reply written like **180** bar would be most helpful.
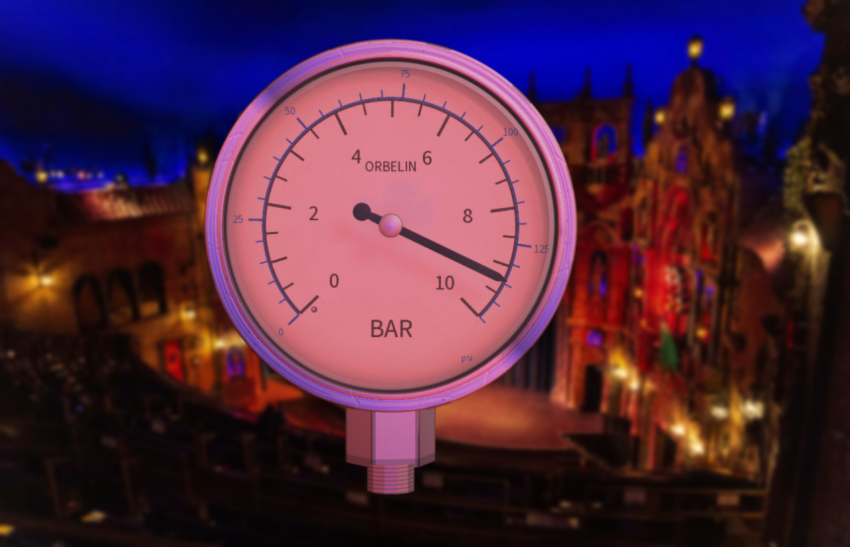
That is **9.25** bar
